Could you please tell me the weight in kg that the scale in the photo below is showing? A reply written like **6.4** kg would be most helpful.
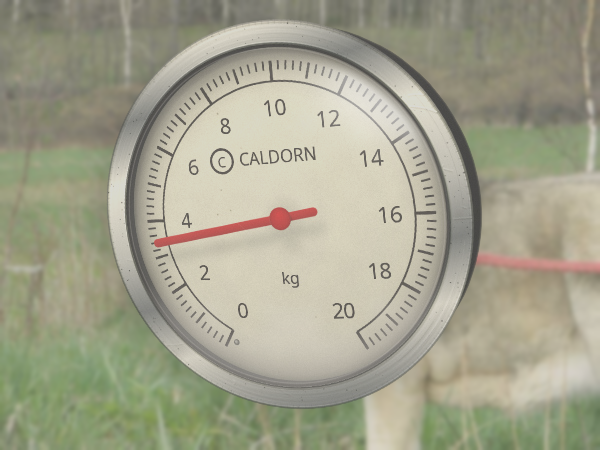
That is **3.4** kg
